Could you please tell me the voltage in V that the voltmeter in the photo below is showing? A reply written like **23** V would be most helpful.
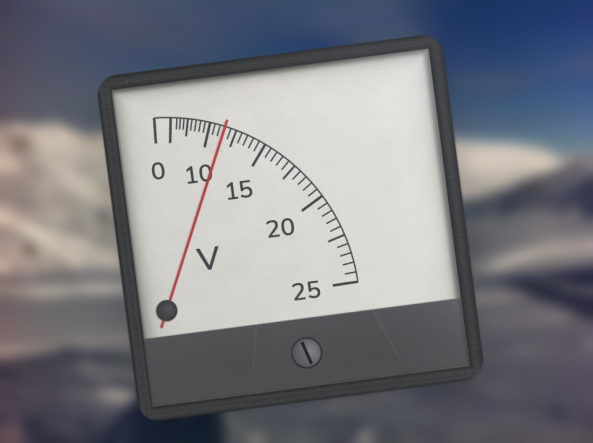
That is **11.5** V
